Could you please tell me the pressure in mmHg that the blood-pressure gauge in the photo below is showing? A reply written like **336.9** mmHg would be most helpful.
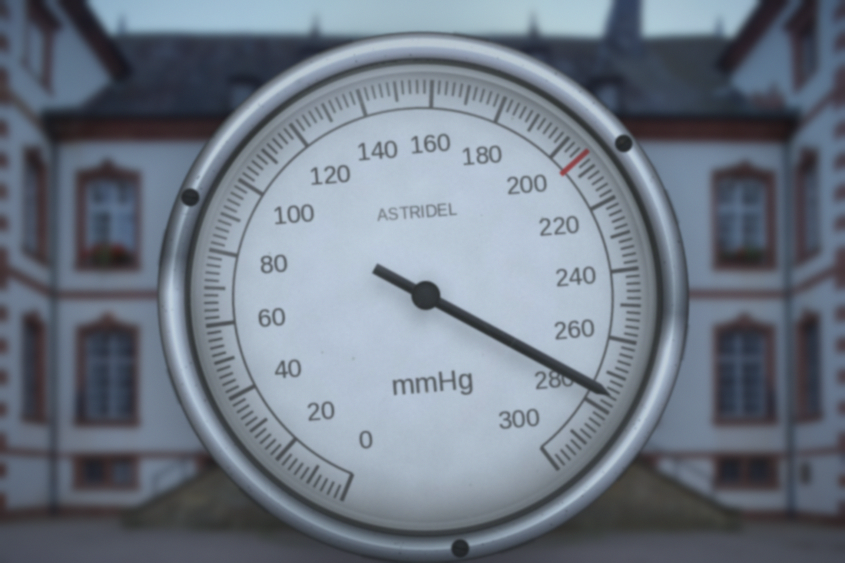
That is **276** mmHg
